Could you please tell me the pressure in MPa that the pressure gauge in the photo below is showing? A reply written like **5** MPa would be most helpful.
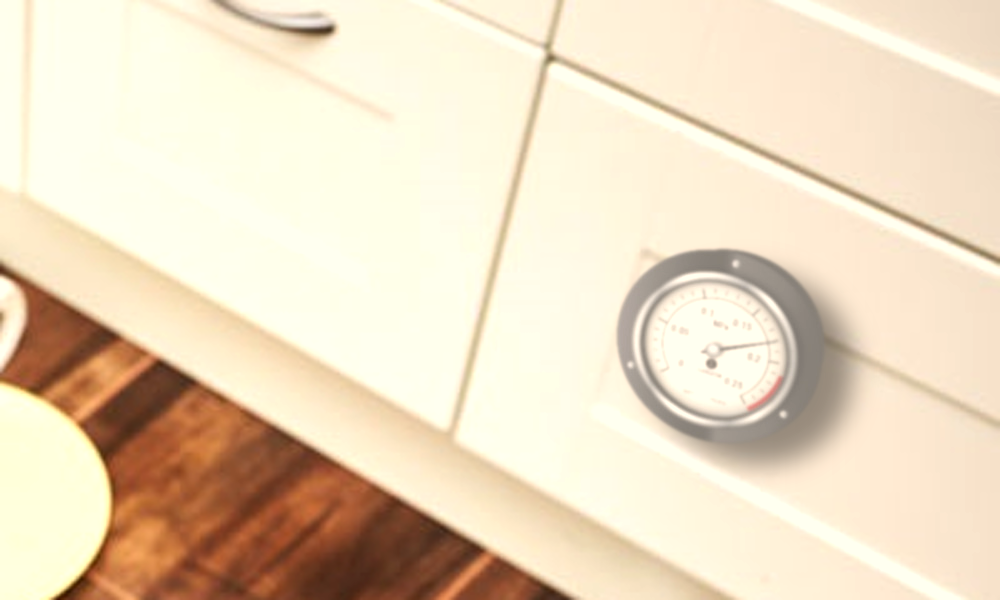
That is **0.18** MPa
